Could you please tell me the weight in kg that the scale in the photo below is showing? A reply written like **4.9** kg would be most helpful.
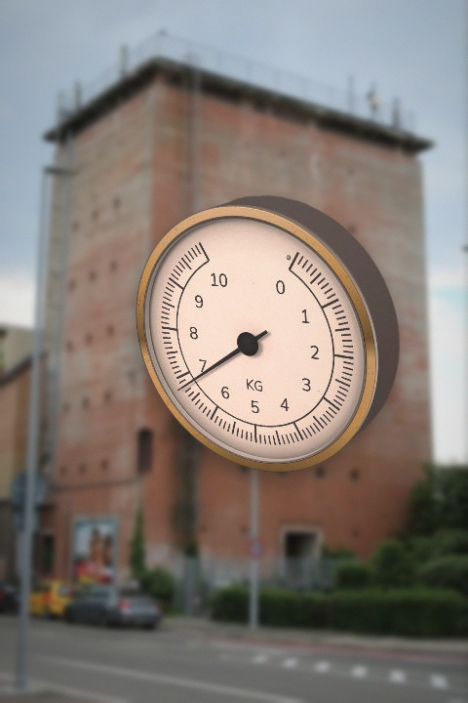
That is **6.8** kg
